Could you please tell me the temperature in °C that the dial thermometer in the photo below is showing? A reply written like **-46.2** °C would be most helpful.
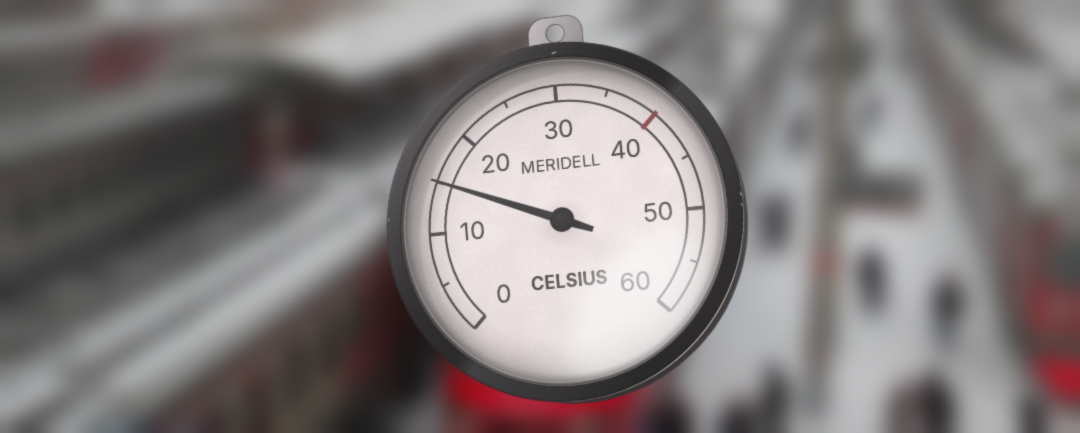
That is **15** °C
